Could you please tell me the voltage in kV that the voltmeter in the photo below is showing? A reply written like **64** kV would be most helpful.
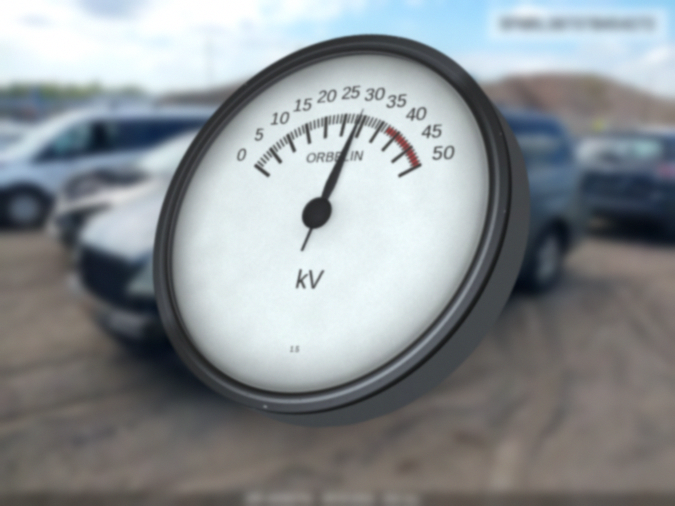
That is **30** kV
